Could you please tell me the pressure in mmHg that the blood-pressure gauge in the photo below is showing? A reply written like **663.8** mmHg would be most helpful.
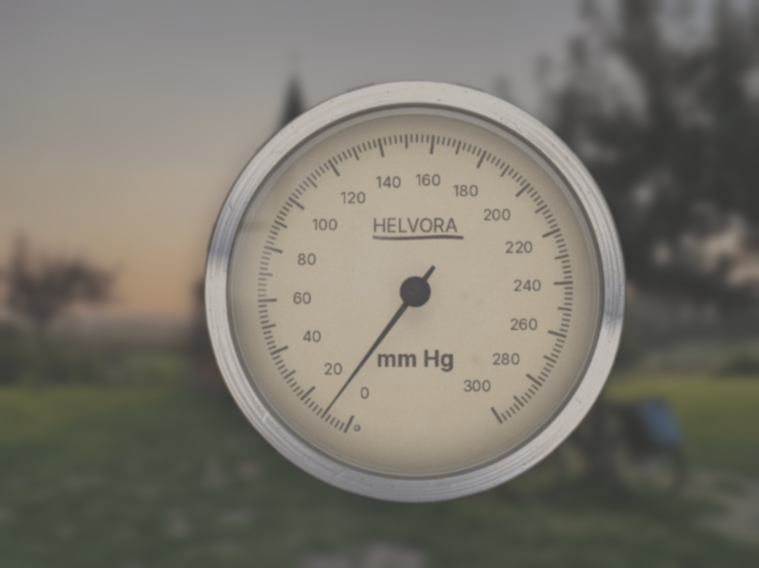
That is **10** mmHg
